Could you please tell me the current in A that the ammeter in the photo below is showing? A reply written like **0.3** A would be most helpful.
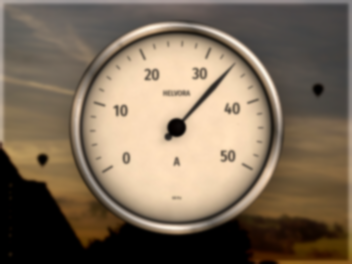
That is **34** A
